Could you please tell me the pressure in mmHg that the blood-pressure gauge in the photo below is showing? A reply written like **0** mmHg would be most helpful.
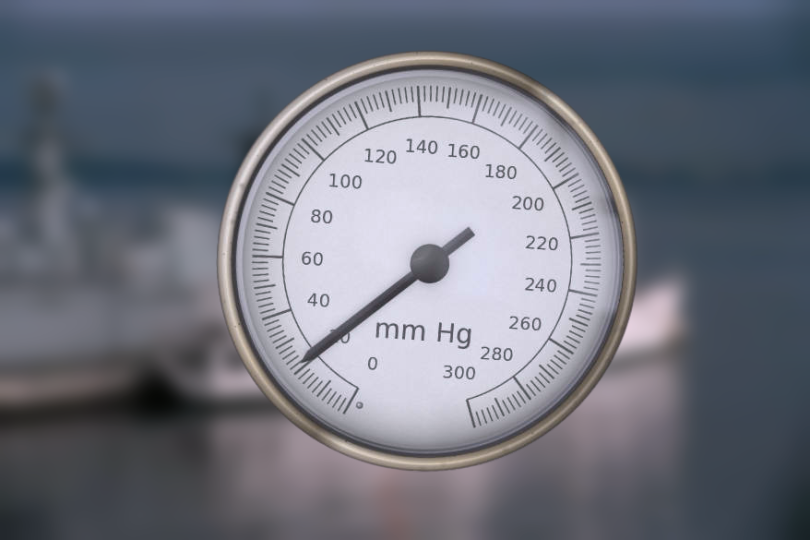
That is **22** mmHg
